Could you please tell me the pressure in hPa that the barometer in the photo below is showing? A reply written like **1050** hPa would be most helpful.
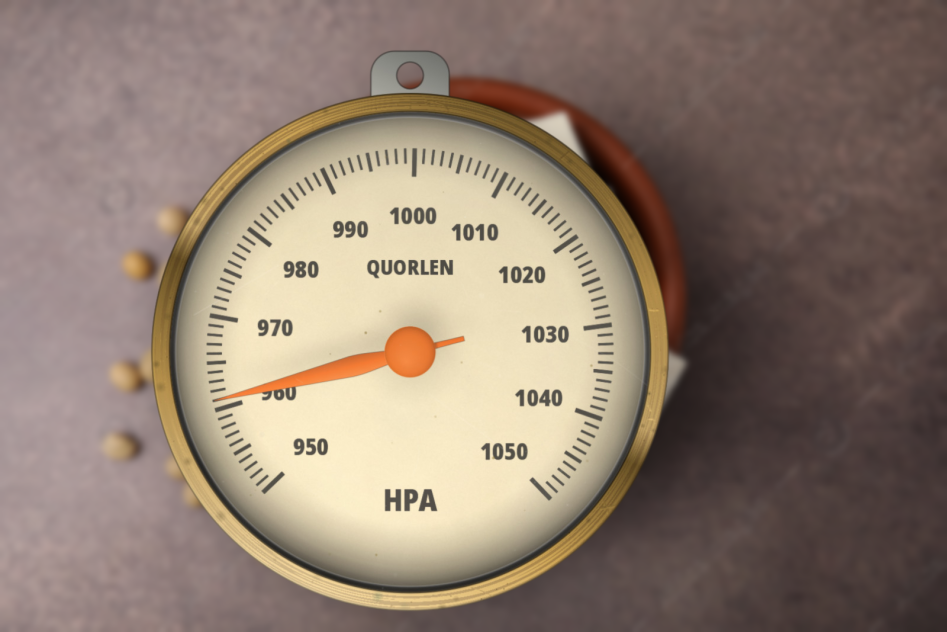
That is **961** hPa
